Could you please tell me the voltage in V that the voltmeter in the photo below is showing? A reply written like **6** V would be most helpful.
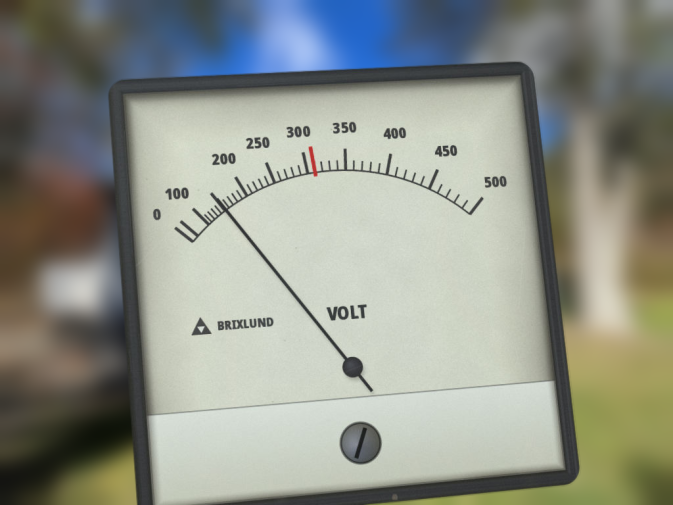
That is **150** V
